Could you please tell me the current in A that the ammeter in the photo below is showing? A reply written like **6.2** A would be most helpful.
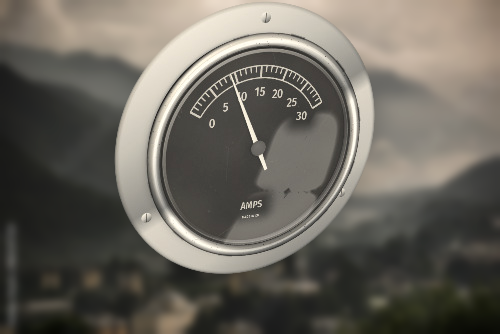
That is **9** A
